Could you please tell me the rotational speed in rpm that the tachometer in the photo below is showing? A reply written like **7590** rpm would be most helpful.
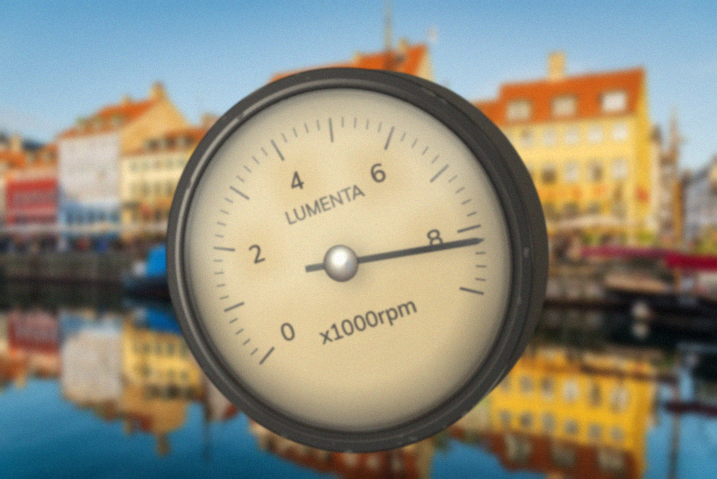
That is **8200** rpm
